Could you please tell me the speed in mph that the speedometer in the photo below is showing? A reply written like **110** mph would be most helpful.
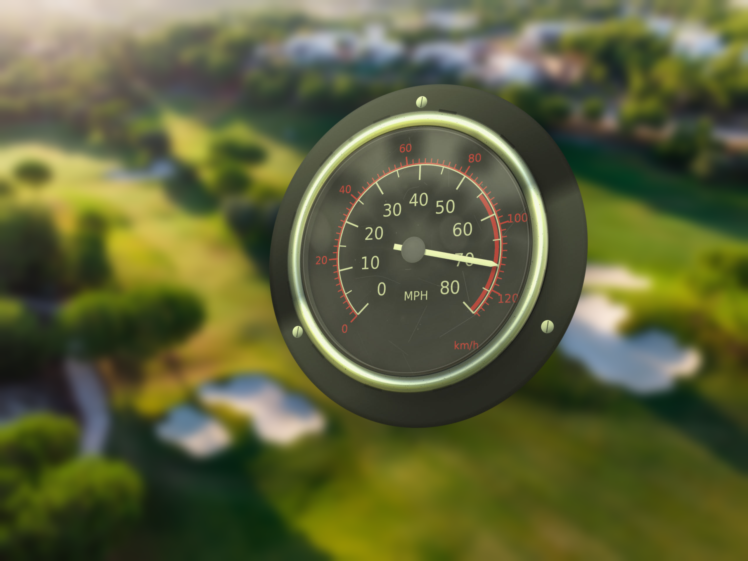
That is **70** mph
